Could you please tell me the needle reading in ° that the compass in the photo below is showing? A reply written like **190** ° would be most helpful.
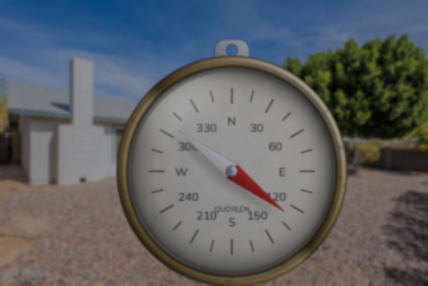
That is **127.5** °
